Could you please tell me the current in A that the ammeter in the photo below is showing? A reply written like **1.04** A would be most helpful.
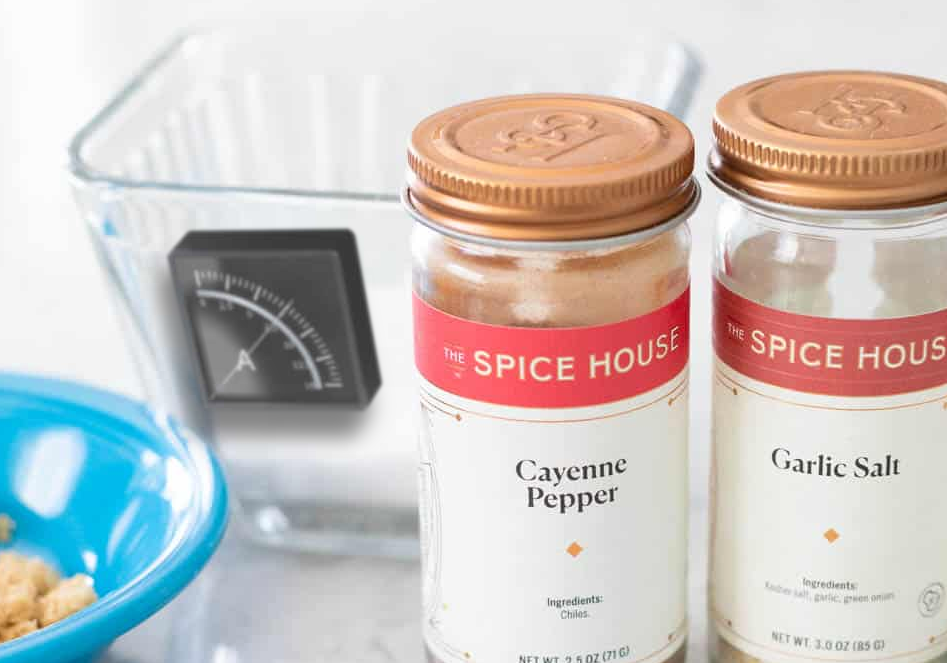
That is **7.5** A
